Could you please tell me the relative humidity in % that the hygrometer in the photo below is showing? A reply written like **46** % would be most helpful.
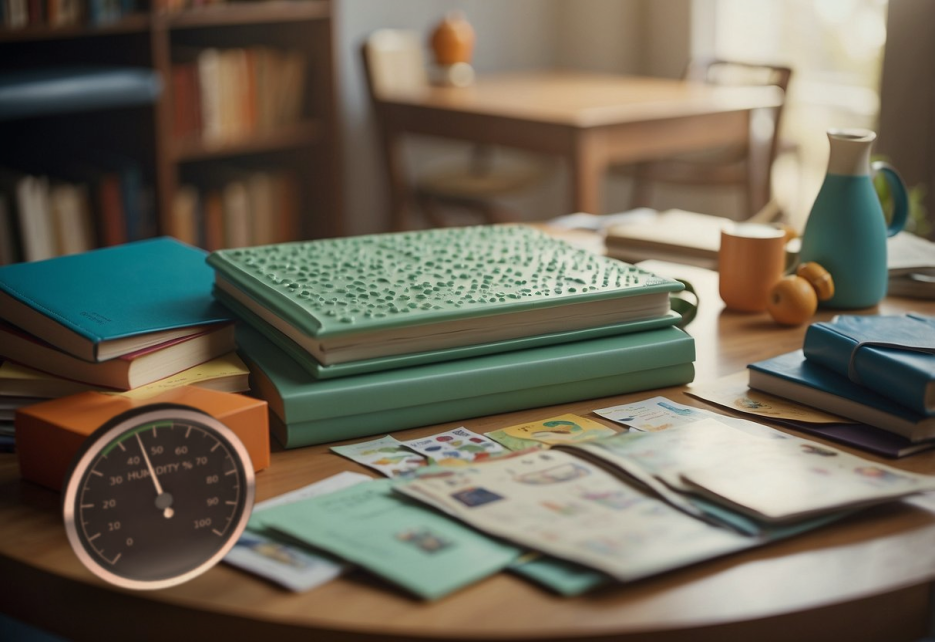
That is **45** %
